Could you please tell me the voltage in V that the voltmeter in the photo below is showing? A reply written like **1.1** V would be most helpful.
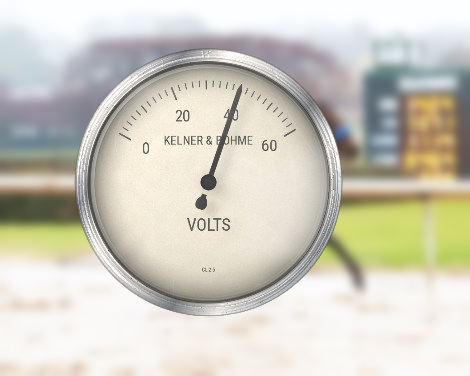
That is **40** V
